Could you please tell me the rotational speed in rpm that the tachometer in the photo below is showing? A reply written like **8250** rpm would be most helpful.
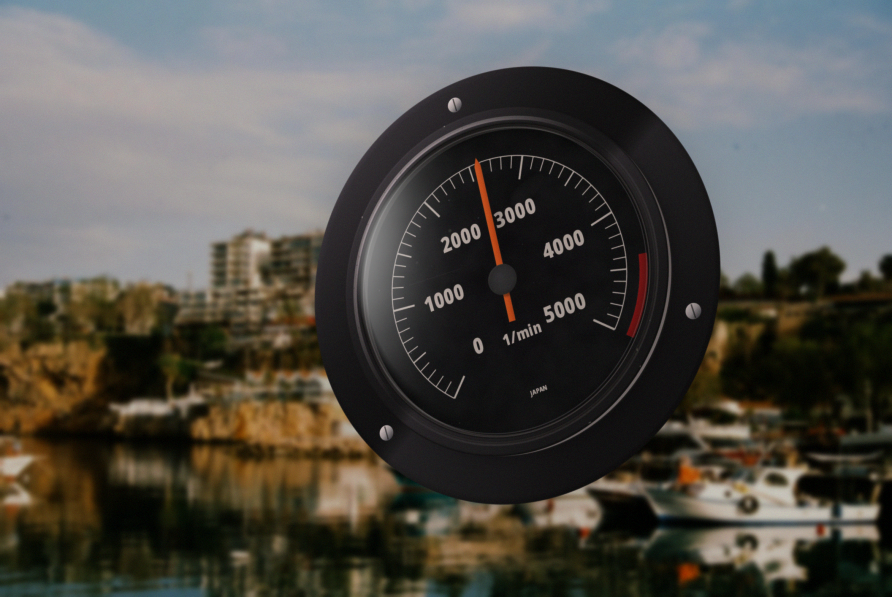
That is **2600** rpm
